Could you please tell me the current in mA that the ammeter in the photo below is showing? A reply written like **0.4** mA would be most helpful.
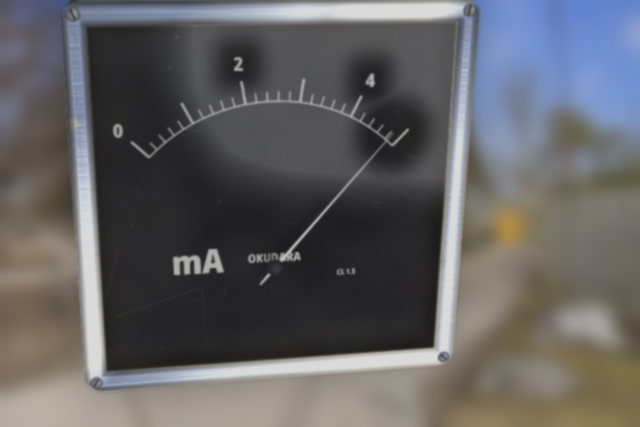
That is **4.8** mA
